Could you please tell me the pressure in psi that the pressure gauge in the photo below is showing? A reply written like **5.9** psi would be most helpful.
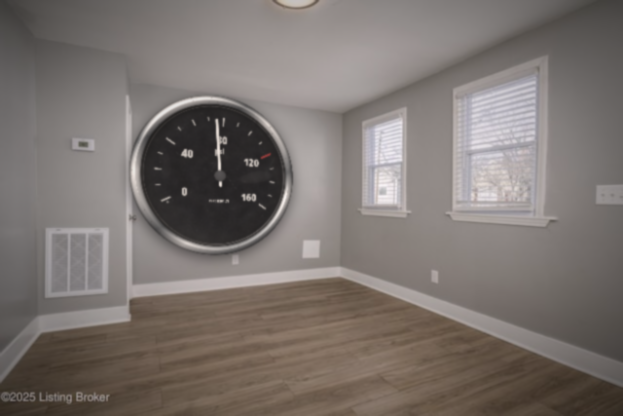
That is **75** psi
